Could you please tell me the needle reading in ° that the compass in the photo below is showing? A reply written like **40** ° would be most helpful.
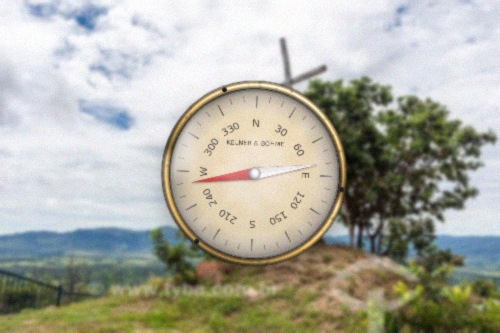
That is **260** °
